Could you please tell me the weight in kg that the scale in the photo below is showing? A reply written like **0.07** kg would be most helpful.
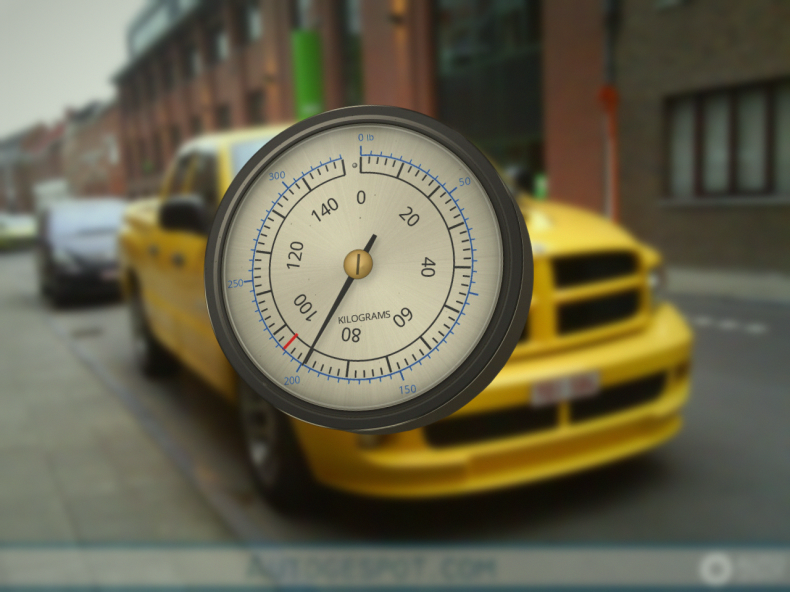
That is **90** kg
